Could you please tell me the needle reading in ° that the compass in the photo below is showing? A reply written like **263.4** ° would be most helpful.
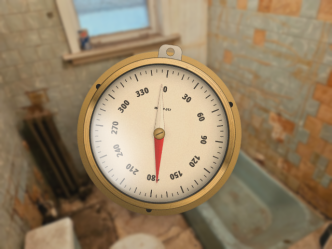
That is **175** °
